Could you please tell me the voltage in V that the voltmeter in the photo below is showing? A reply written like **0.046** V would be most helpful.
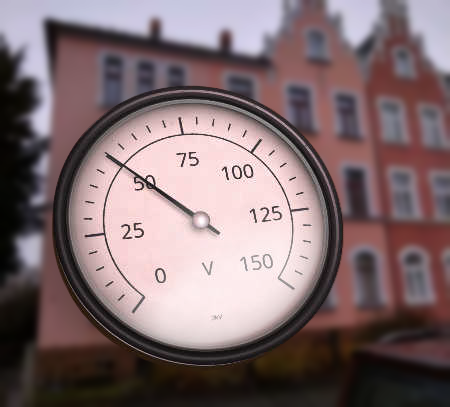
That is **50** V
